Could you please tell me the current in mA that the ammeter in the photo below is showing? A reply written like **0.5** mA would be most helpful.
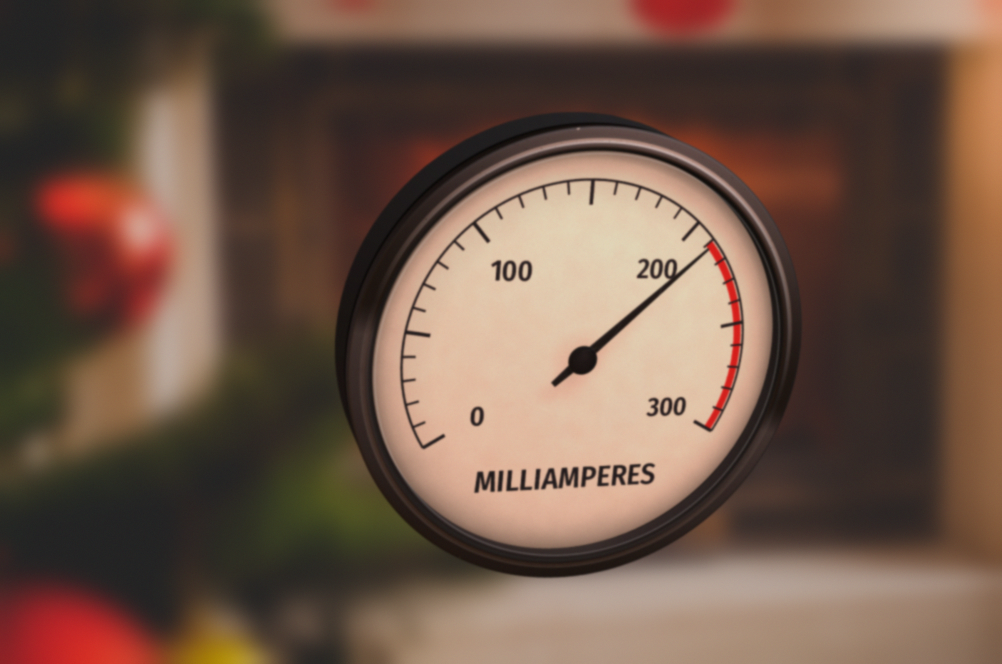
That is **210** mA
